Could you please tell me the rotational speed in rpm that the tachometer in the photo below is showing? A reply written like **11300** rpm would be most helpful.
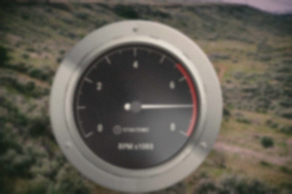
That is **7000** rpm
